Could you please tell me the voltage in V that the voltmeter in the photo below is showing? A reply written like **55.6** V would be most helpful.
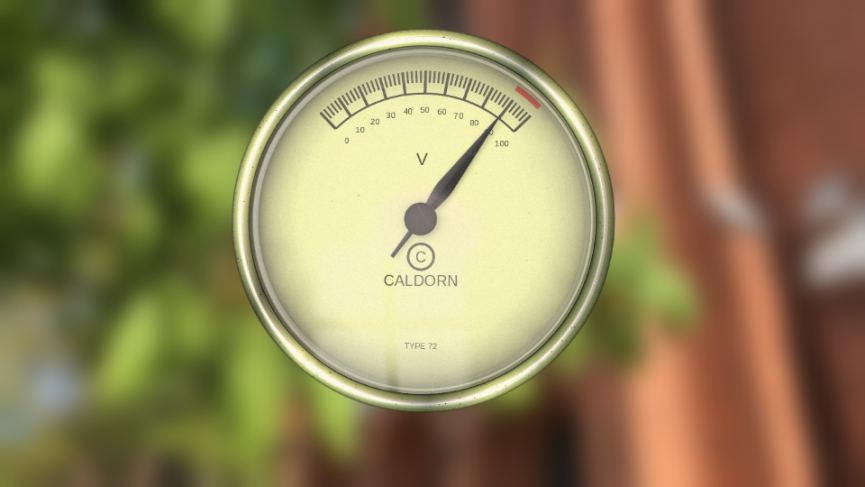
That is **90** V
